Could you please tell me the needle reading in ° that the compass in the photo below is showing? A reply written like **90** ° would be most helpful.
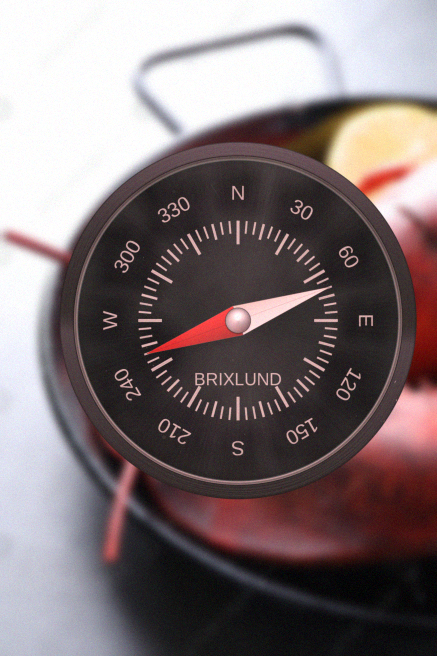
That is **250** °
